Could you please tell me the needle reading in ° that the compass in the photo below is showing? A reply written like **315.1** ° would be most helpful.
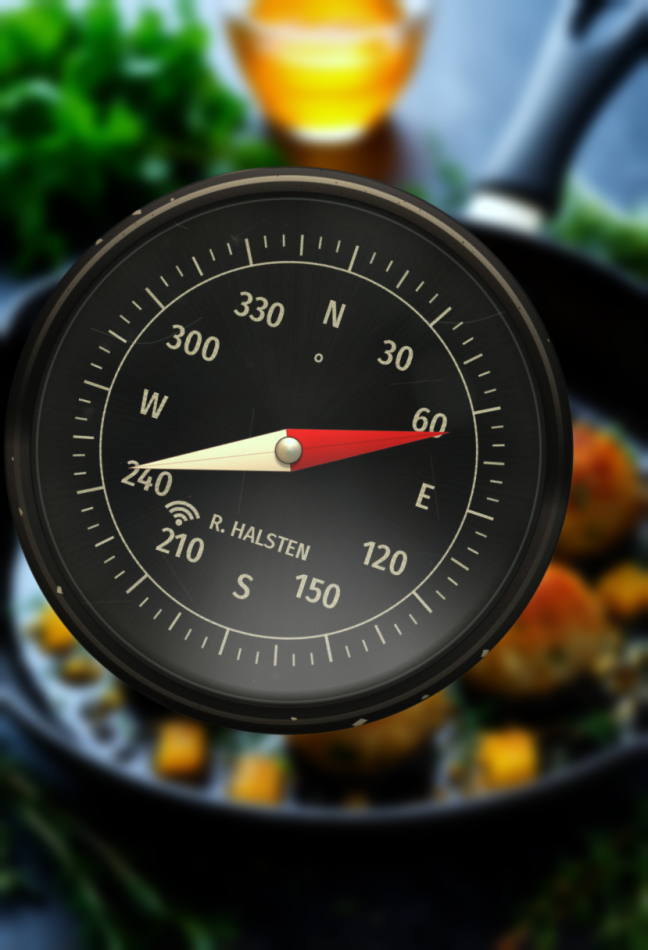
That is **65** °
